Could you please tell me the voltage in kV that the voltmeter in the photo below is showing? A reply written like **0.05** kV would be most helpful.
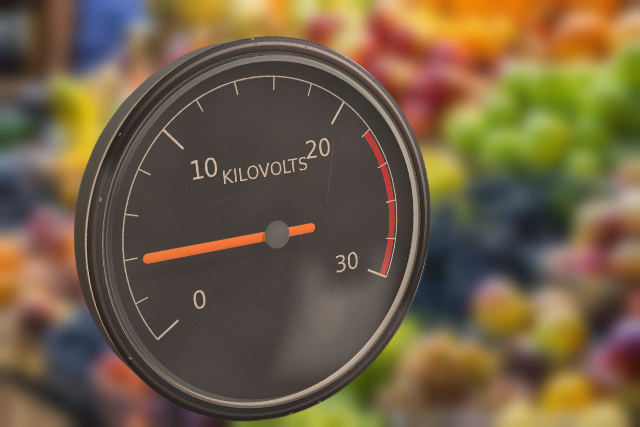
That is **4** kV
